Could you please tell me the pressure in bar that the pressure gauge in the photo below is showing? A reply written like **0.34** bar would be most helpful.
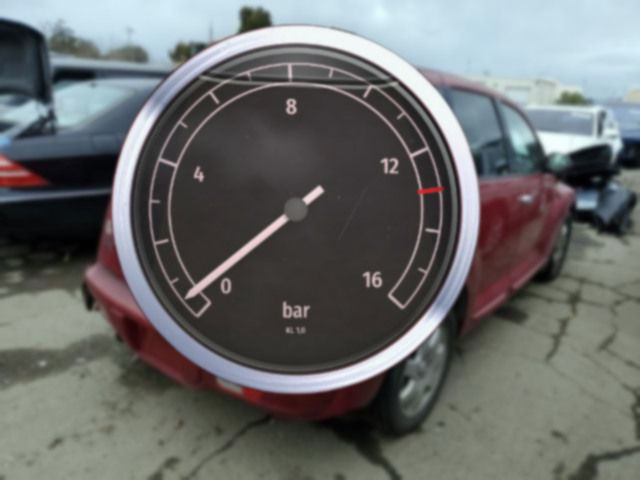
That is **0.5** bar
